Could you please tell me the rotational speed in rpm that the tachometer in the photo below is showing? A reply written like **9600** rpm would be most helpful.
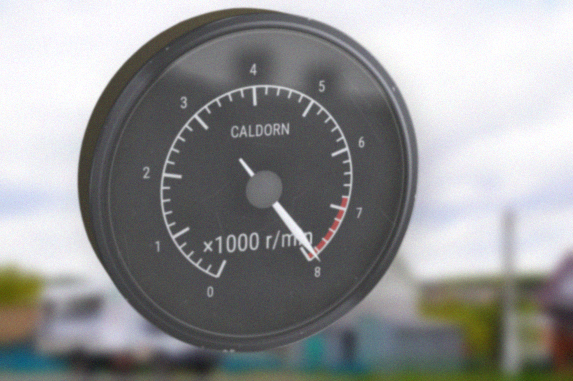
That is **7900** rpm
